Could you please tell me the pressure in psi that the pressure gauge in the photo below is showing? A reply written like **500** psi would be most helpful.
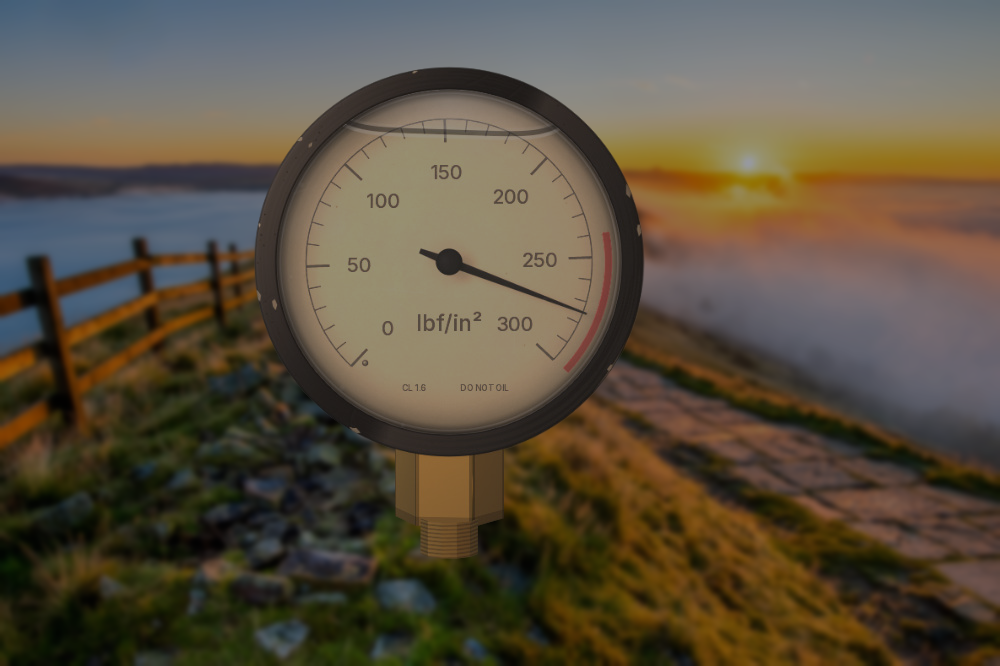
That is **275** psi
